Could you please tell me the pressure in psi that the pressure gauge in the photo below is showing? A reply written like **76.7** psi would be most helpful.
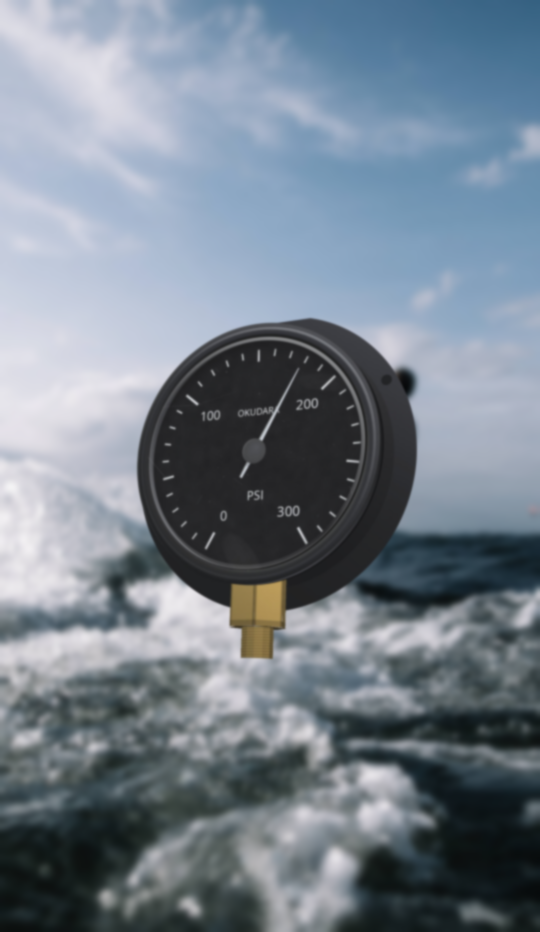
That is **180** psi
